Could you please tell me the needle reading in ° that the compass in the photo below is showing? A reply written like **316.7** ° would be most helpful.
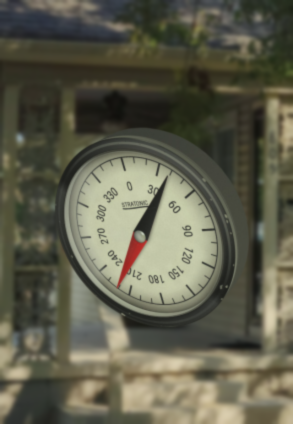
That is **220** °
